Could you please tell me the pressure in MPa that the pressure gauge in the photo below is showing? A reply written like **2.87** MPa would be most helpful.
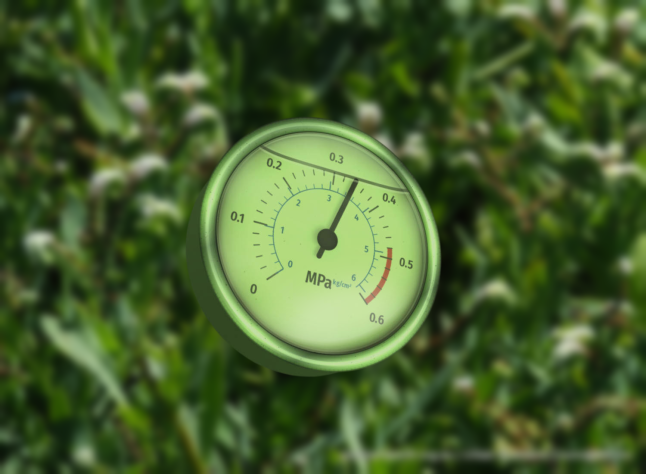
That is **0.34** MPa
